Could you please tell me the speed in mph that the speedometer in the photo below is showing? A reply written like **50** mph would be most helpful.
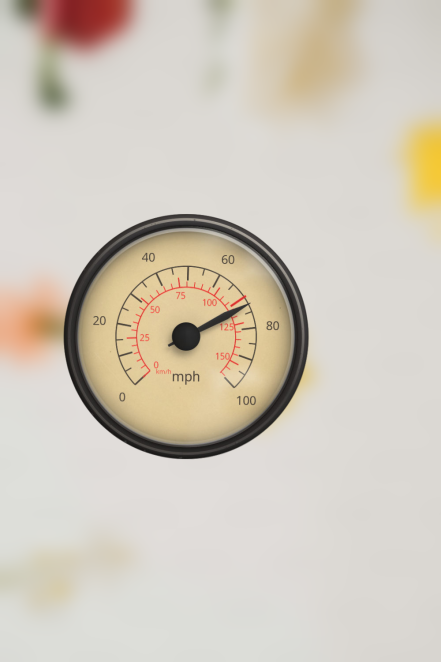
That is **72.5** mph
